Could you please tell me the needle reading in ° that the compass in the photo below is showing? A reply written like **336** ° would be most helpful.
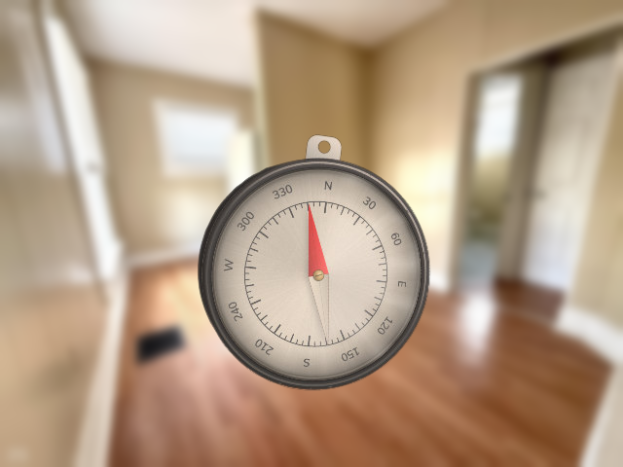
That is **345** °
